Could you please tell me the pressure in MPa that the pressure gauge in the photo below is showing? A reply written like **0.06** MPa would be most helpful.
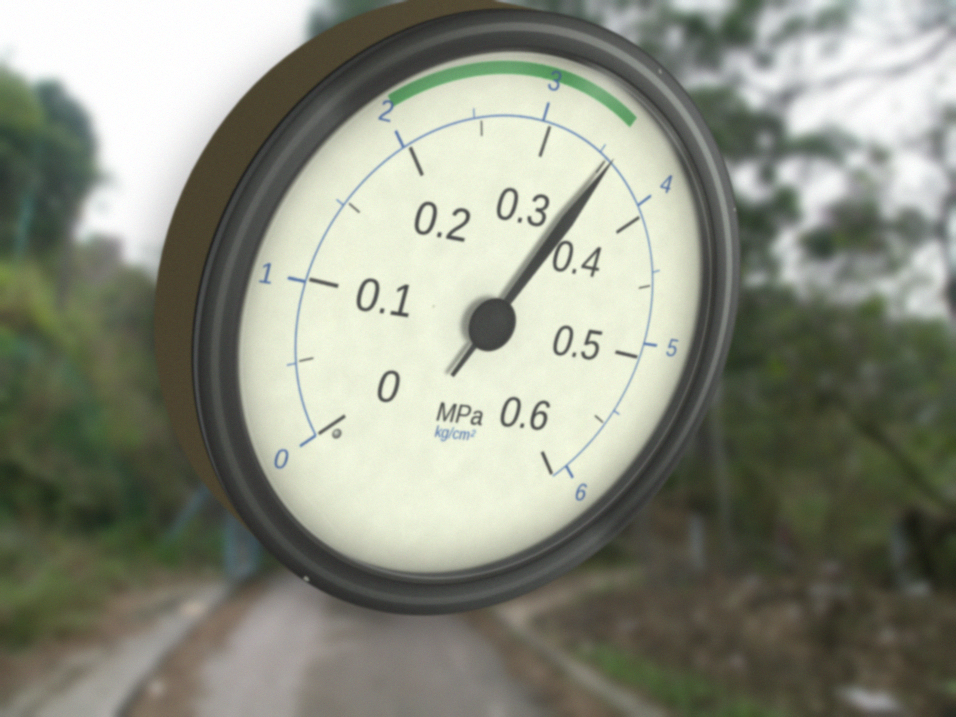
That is **0.35** MPa
